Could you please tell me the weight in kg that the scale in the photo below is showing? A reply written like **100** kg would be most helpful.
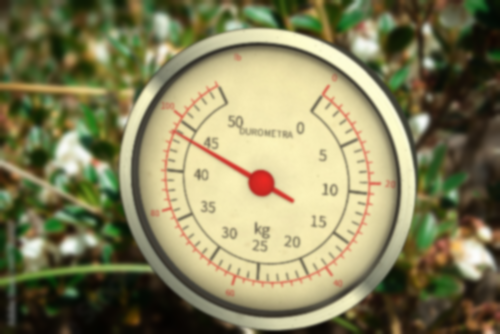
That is **44** kg
